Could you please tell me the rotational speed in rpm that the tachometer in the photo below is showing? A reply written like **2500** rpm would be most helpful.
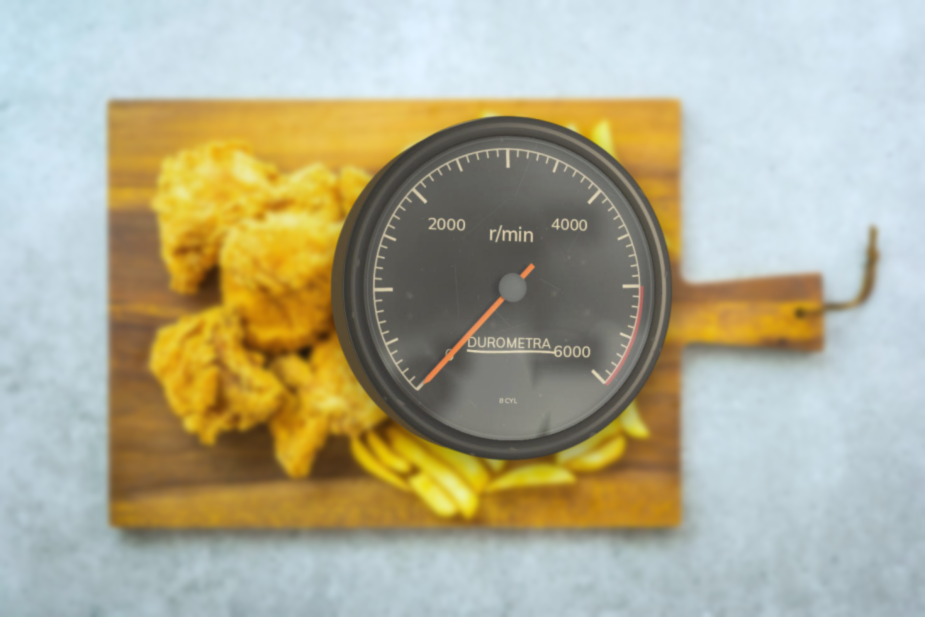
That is **0** rpm
